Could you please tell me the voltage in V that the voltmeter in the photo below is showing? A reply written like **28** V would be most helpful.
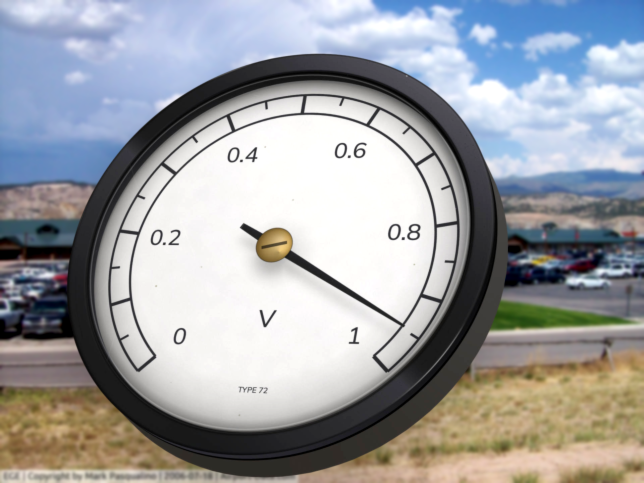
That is **0.95** V
